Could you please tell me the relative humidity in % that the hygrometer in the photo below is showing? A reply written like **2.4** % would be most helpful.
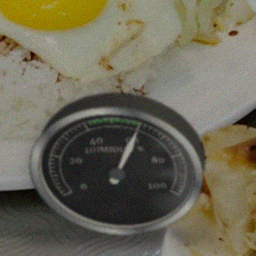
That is **60** %
